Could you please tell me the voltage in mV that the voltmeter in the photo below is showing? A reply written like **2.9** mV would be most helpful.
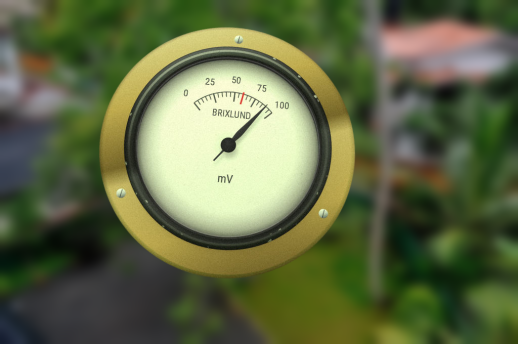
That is **90** mV
